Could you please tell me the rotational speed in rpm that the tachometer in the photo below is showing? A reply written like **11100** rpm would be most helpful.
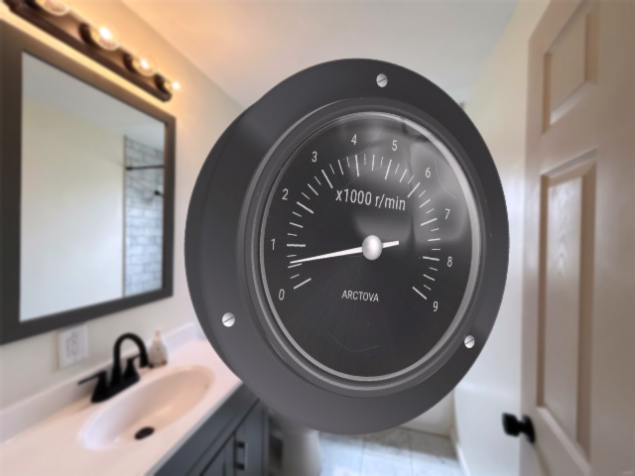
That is **625** rpm
